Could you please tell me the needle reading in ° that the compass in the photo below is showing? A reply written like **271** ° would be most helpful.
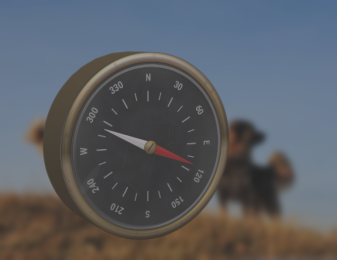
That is **112.5** °
